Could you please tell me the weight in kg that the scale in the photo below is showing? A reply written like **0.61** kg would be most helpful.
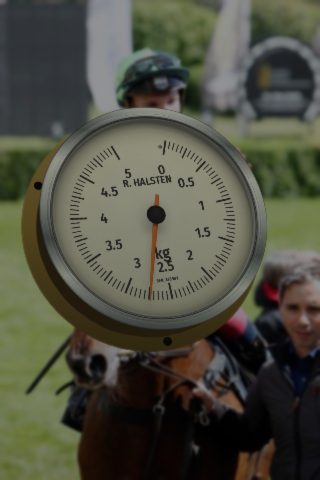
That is **2.75** kg
